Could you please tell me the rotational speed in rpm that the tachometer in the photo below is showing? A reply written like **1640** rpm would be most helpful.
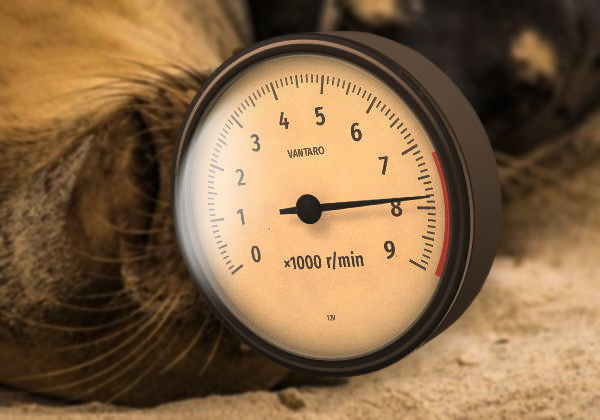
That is **7800** rpm
